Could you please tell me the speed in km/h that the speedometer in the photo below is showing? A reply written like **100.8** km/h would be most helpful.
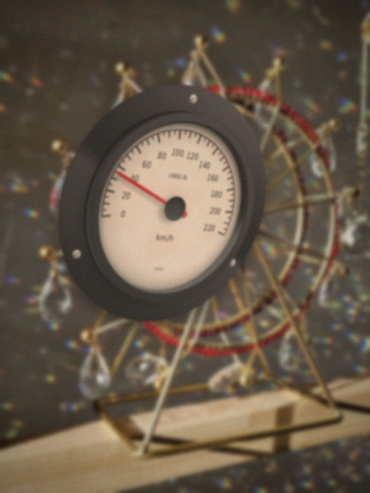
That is **35** km/h
